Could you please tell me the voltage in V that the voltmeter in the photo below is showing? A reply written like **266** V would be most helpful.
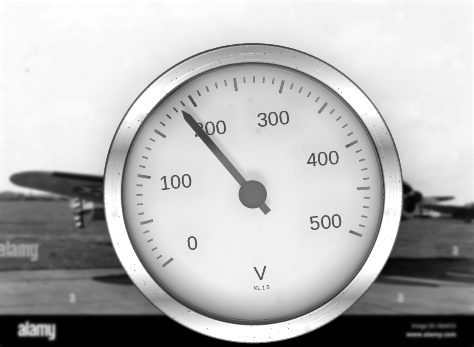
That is **185** V
